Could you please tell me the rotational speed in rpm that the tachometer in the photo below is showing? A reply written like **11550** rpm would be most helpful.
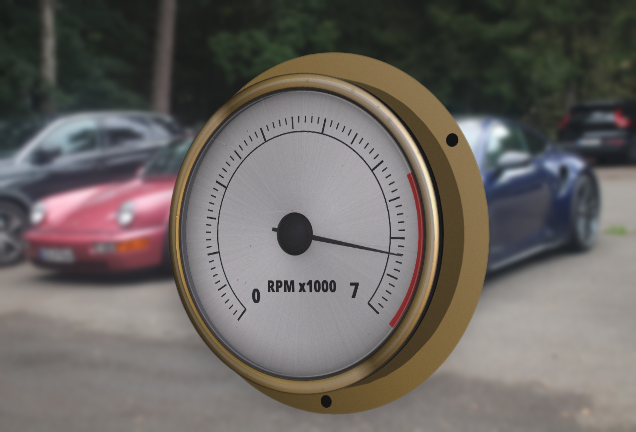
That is **6200** rpm
